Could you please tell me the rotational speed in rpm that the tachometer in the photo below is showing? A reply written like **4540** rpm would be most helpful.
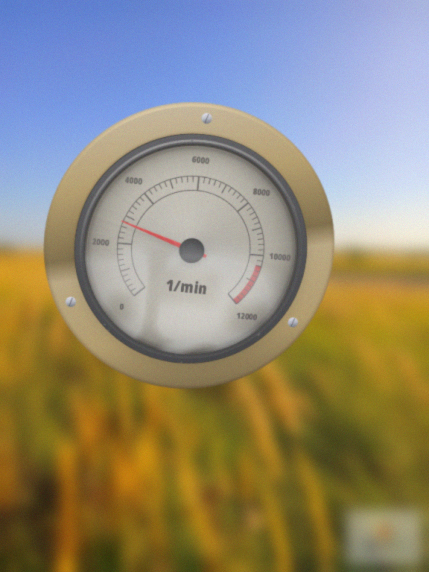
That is **2800** rpm
